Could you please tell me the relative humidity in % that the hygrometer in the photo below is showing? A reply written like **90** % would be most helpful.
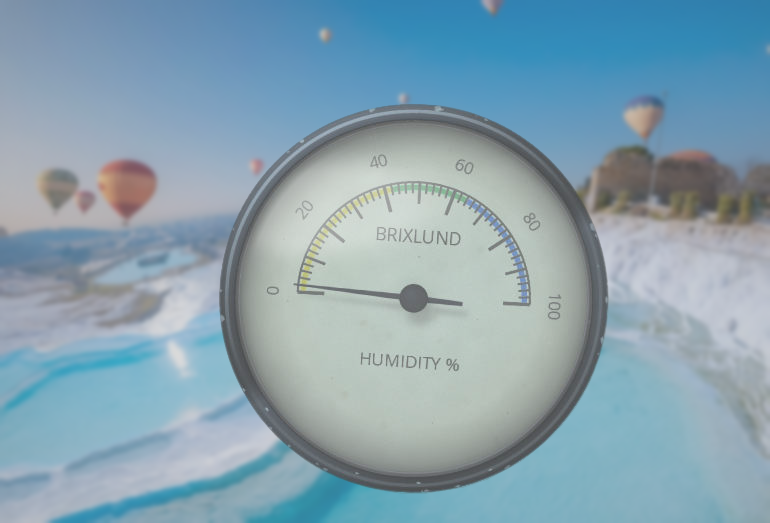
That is **2** %
